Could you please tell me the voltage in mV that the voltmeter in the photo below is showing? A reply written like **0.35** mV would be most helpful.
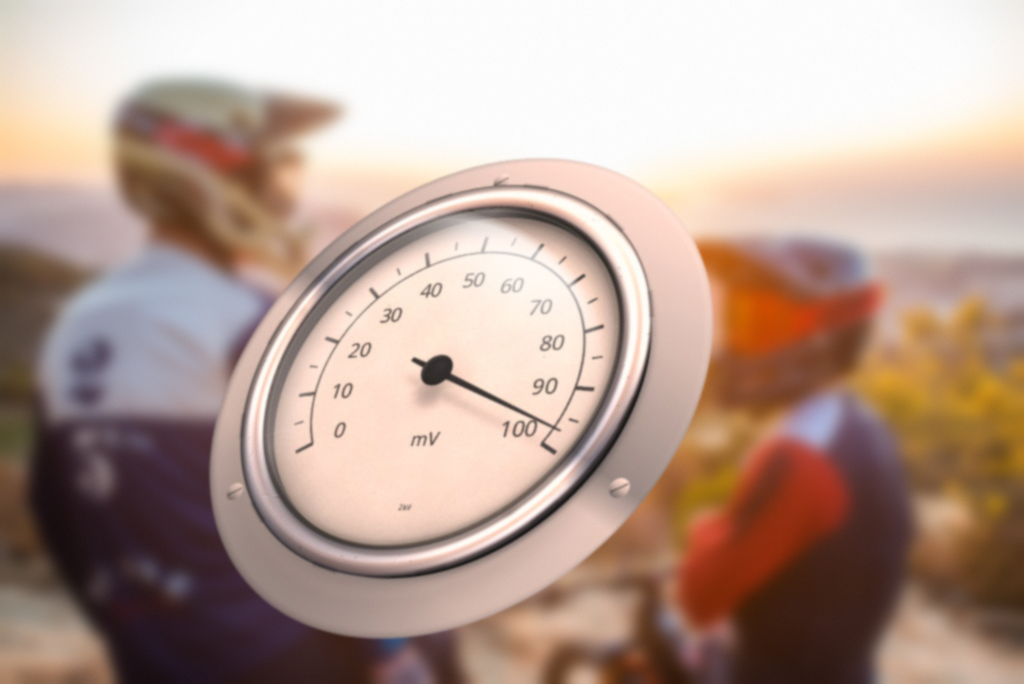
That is **97.5** mV
